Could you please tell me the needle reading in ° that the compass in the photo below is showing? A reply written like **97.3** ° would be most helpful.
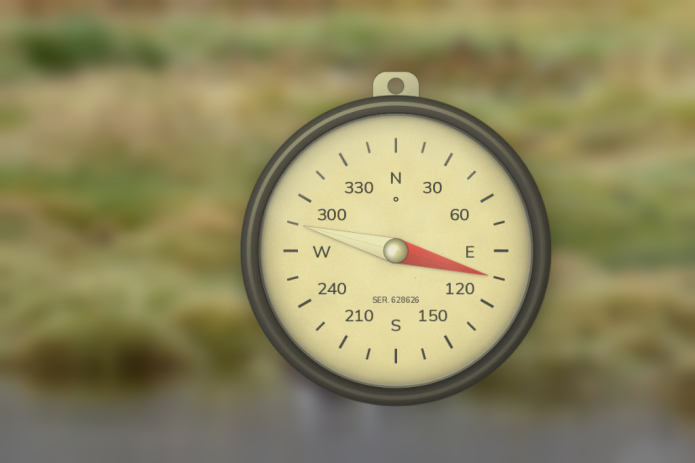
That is **105** °
